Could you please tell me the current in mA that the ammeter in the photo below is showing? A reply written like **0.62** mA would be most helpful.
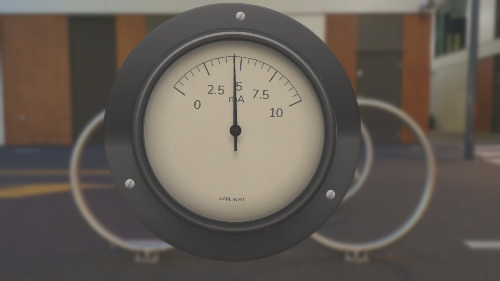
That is **4.5** mA
